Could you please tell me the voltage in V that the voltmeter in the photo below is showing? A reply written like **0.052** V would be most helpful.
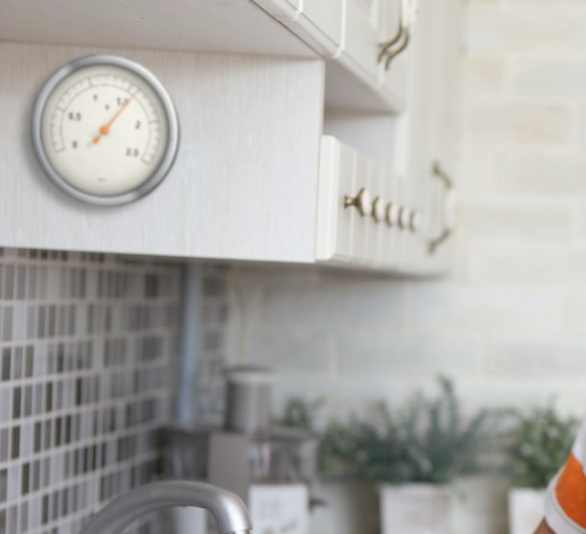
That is **1.6** V
